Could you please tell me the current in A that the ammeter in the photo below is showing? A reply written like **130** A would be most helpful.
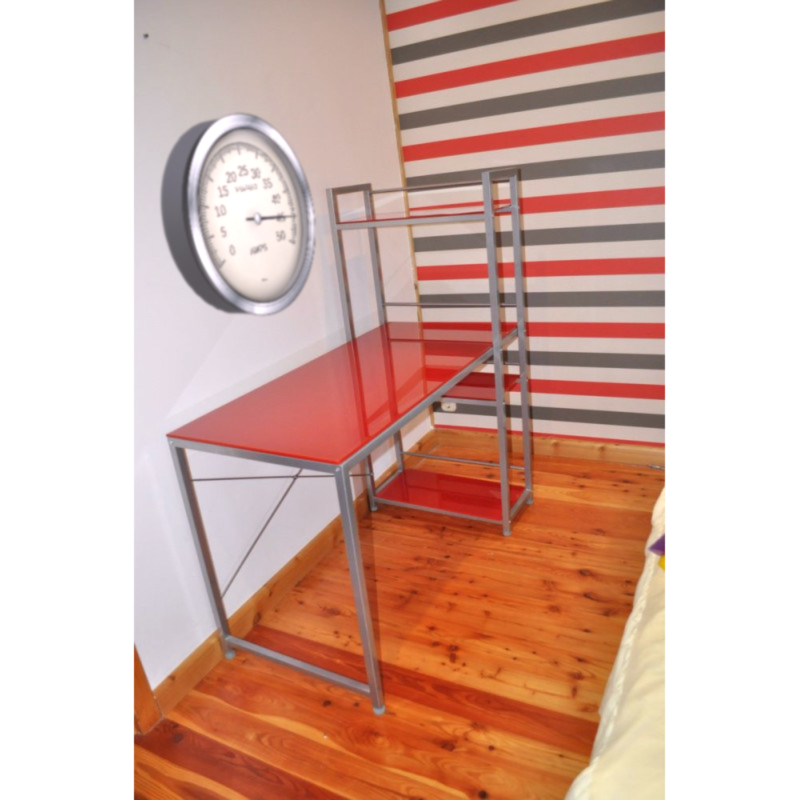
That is **45** A
